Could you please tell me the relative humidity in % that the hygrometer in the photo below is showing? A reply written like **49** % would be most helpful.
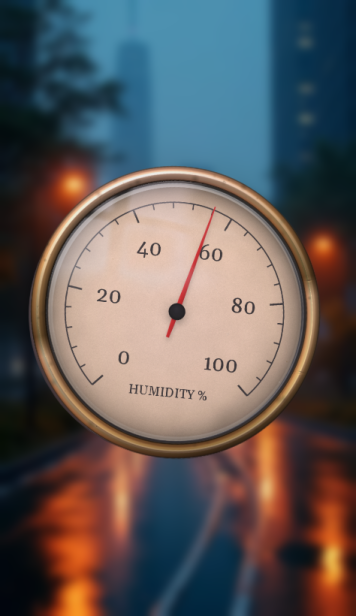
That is **56** %
